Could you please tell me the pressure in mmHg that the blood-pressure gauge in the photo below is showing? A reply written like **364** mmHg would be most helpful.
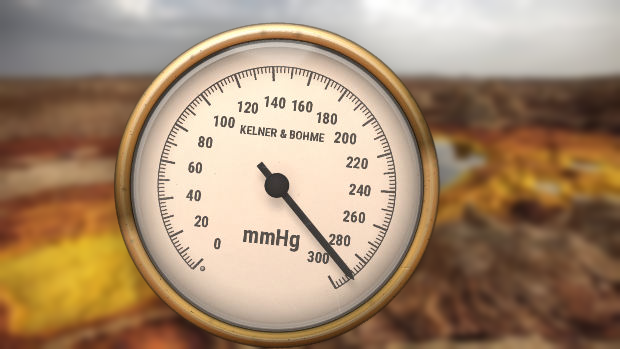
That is **290** mmHg
